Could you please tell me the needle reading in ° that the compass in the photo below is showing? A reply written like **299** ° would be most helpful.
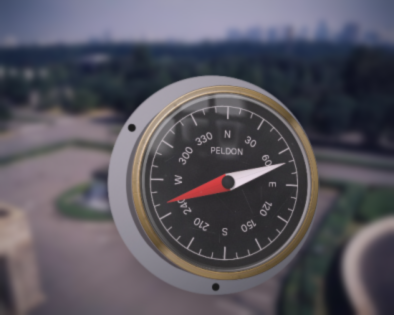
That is **250** °
